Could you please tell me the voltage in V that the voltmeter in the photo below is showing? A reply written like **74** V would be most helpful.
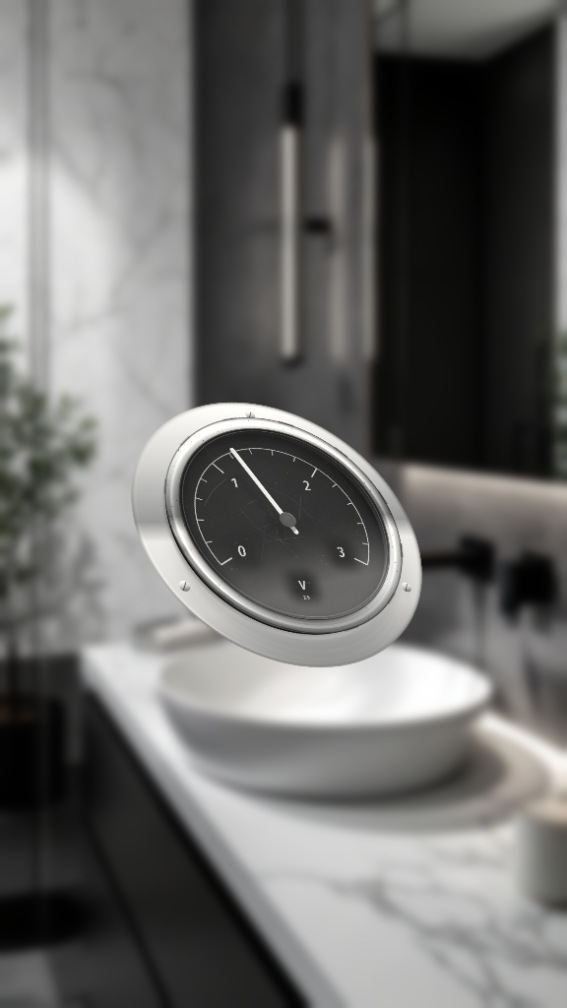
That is **1.2** V
